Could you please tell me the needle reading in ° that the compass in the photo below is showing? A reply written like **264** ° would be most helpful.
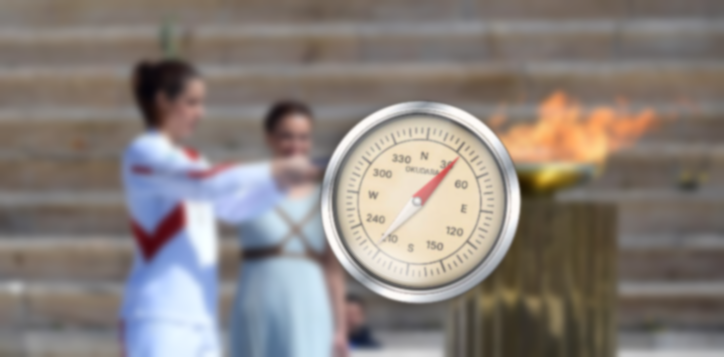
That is **35** °
